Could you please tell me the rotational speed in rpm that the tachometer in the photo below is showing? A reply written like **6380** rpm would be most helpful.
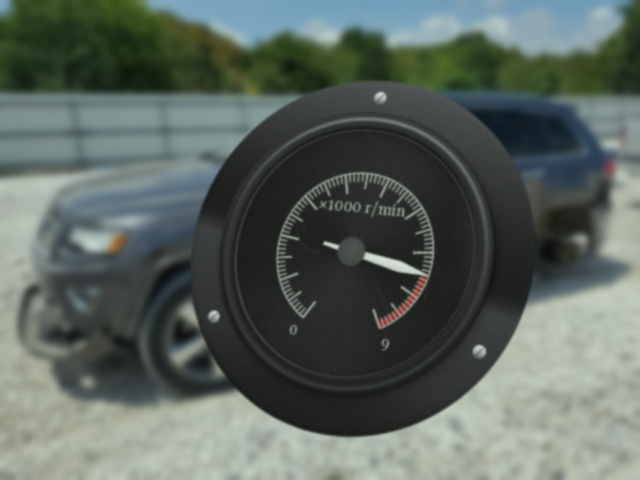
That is **7500** rpm
